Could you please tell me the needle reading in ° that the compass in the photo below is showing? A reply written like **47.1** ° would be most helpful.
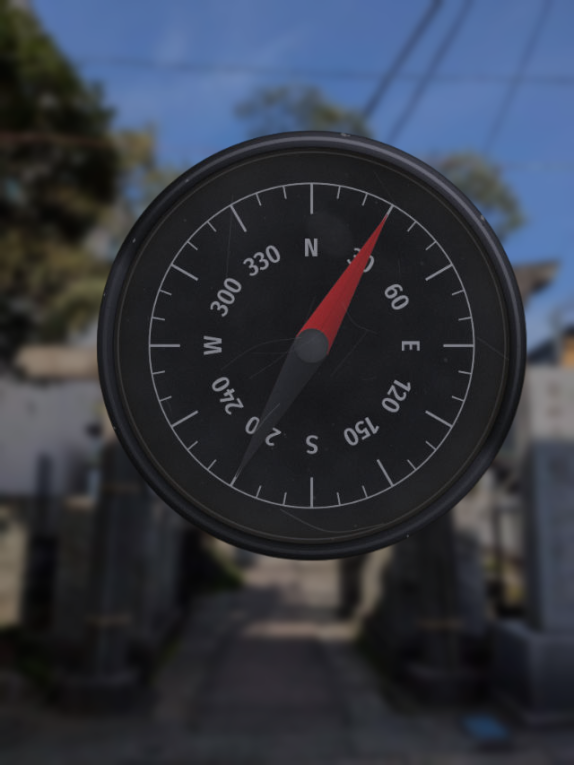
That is **30** °
